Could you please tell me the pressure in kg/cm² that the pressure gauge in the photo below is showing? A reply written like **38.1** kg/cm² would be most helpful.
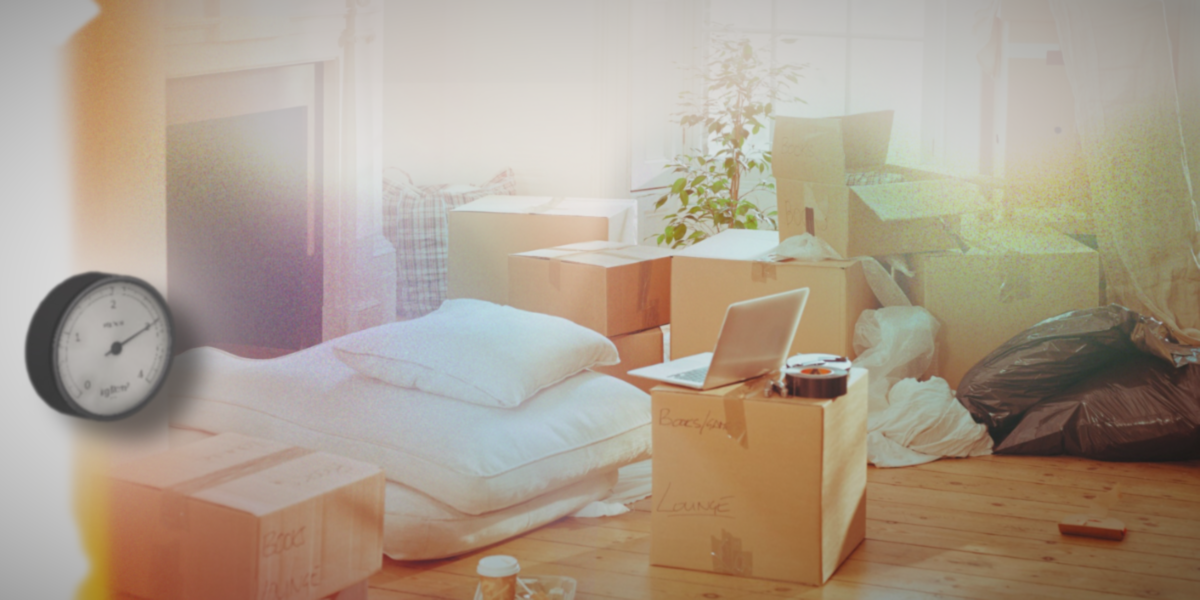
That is **3** kg/cm²
